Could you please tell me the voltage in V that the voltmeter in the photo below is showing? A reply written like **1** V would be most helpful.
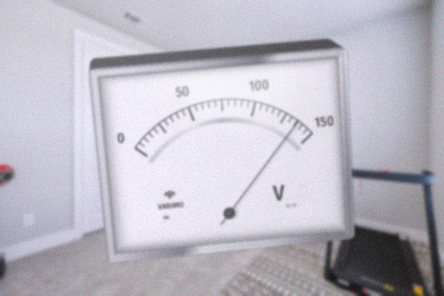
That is **135** V
